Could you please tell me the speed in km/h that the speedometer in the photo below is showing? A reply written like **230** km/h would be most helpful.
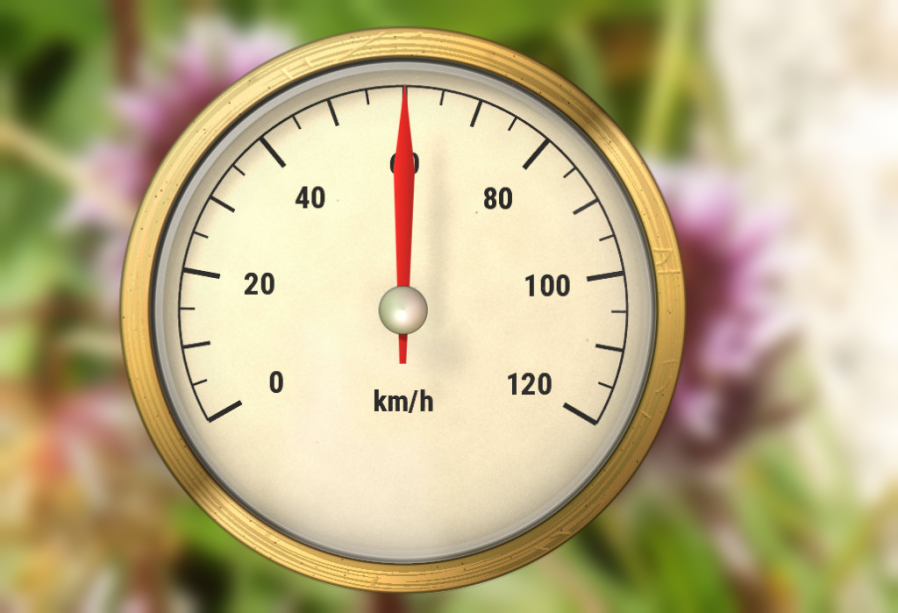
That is **60** km/h
